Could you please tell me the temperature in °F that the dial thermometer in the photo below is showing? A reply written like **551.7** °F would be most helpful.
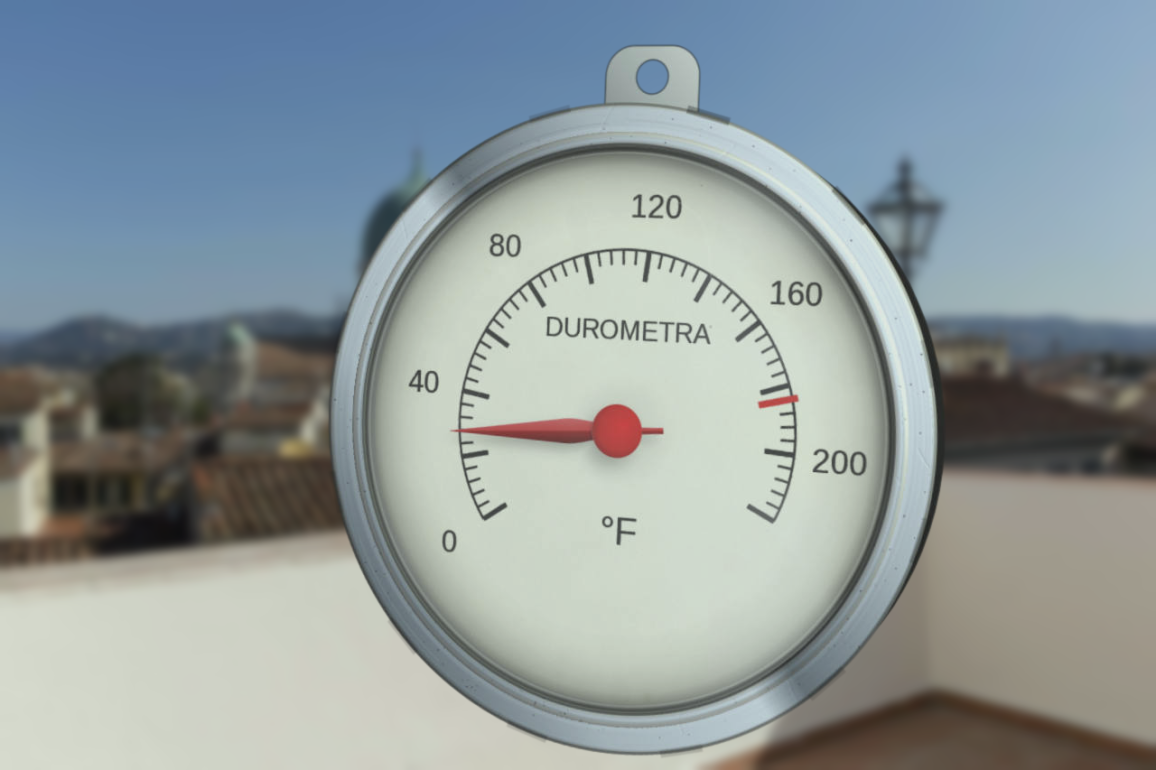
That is **28** °F
